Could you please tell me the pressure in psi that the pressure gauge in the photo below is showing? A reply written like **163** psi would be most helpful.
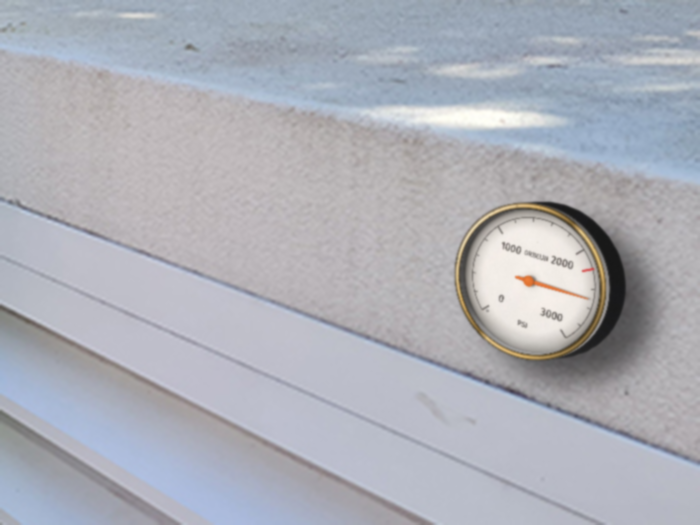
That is **2500** psi
